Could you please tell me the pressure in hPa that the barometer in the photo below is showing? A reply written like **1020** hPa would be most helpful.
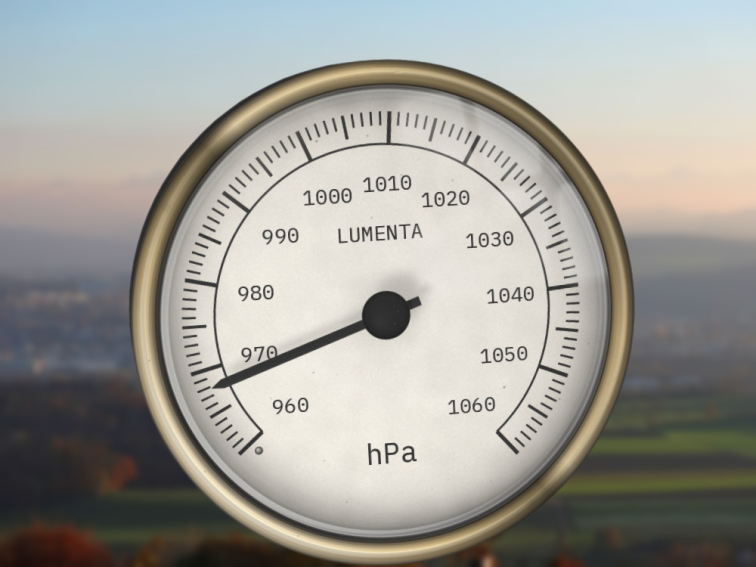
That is **968** hPa
